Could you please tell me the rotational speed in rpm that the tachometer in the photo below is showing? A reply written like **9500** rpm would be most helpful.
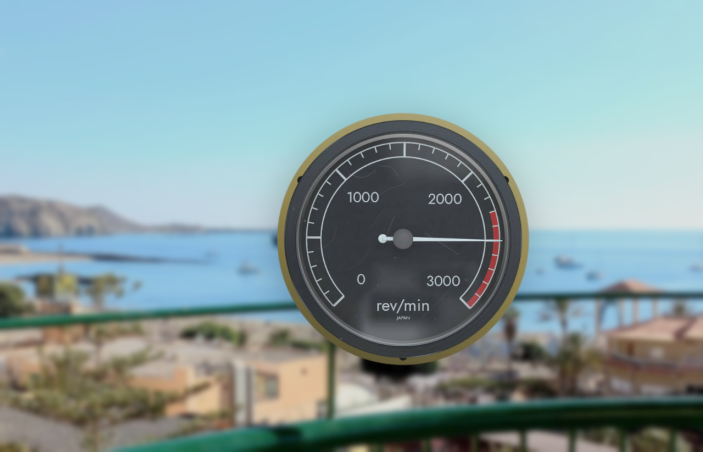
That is **2500** rpm
